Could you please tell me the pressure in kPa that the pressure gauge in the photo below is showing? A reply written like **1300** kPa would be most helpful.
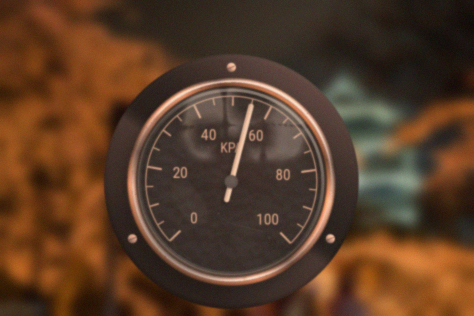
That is **55** kPa
